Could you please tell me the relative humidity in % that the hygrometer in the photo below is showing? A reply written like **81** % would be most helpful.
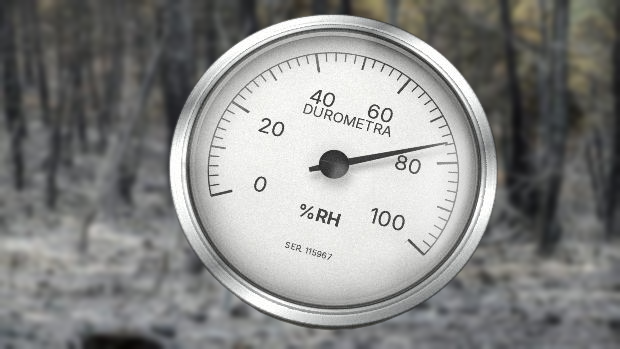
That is **76** %
